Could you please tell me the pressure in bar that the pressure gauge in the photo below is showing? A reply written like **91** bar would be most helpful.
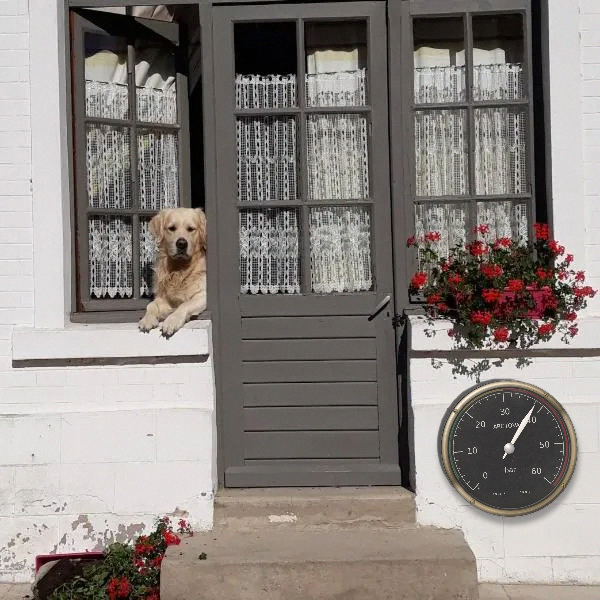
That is **38** bar
